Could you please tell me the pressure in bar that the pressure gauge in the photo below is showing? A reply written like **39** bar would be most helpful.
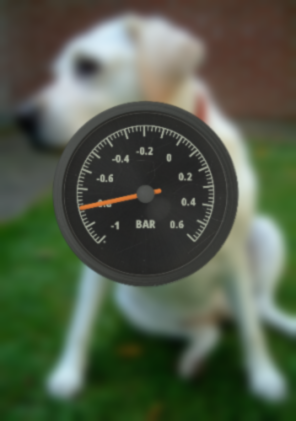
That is **-0.8** bar
